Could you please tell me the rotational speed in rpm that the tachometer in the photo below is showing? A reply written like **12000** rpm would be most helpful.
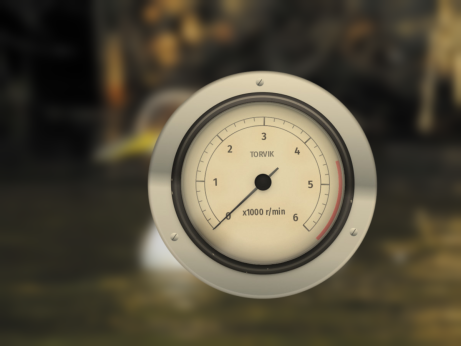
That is **0** rpm
